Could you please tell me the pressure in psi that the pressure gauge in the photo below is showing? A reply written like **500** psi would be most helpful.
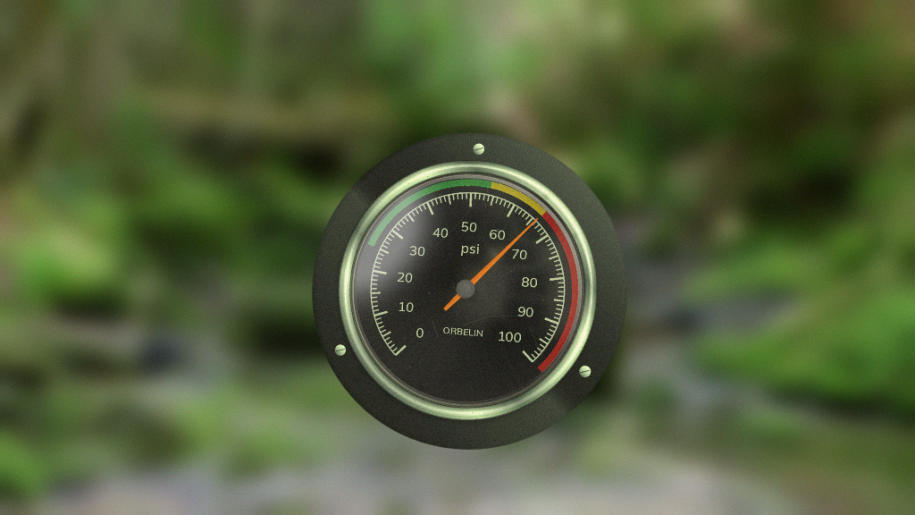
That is **66** psi
